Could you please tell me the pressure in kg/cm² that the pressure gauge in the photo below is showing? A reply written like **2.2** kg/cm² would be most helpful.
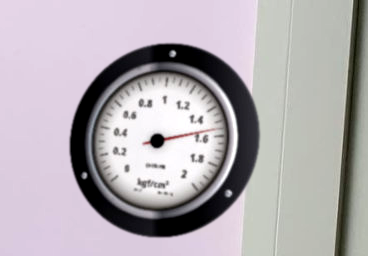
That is **1.55** kg/cm²
